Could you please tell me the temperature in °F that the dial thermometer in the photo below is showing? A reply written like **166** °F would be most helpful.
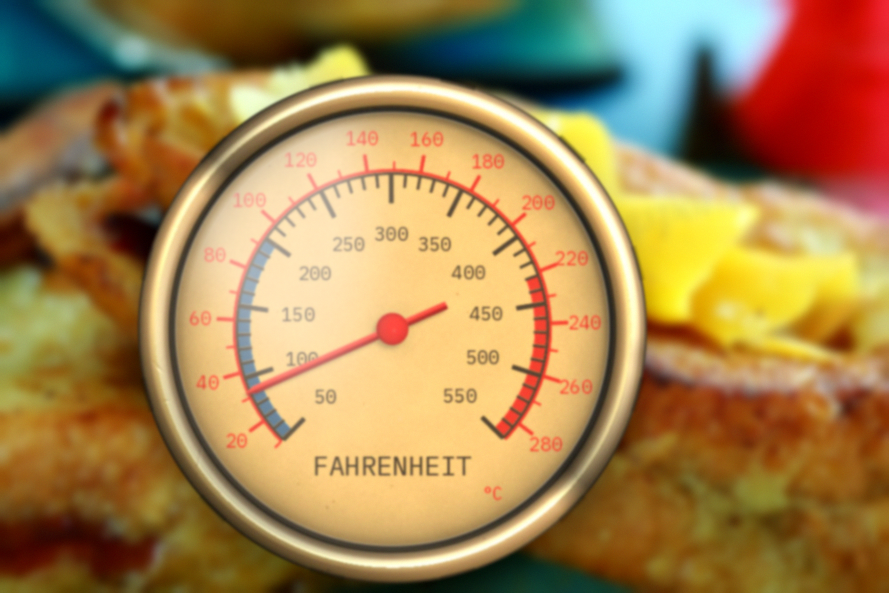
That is **90** °F
